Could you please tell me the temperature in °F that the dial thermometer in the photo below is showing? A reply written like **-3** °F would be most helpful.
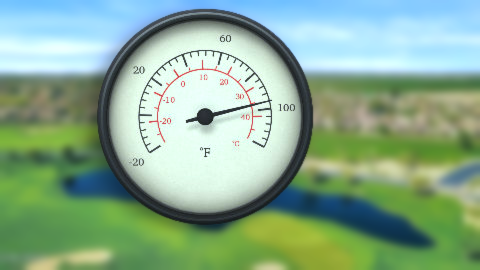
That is **96** °F
